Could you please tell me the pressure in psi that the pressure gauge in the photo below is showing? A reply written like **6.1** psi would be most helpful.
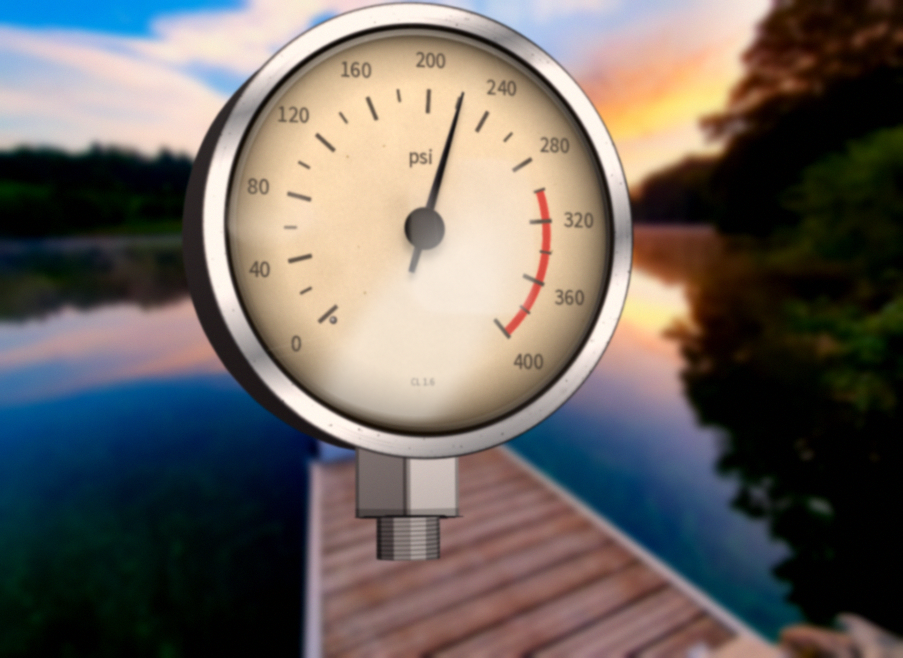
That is **220** psi
